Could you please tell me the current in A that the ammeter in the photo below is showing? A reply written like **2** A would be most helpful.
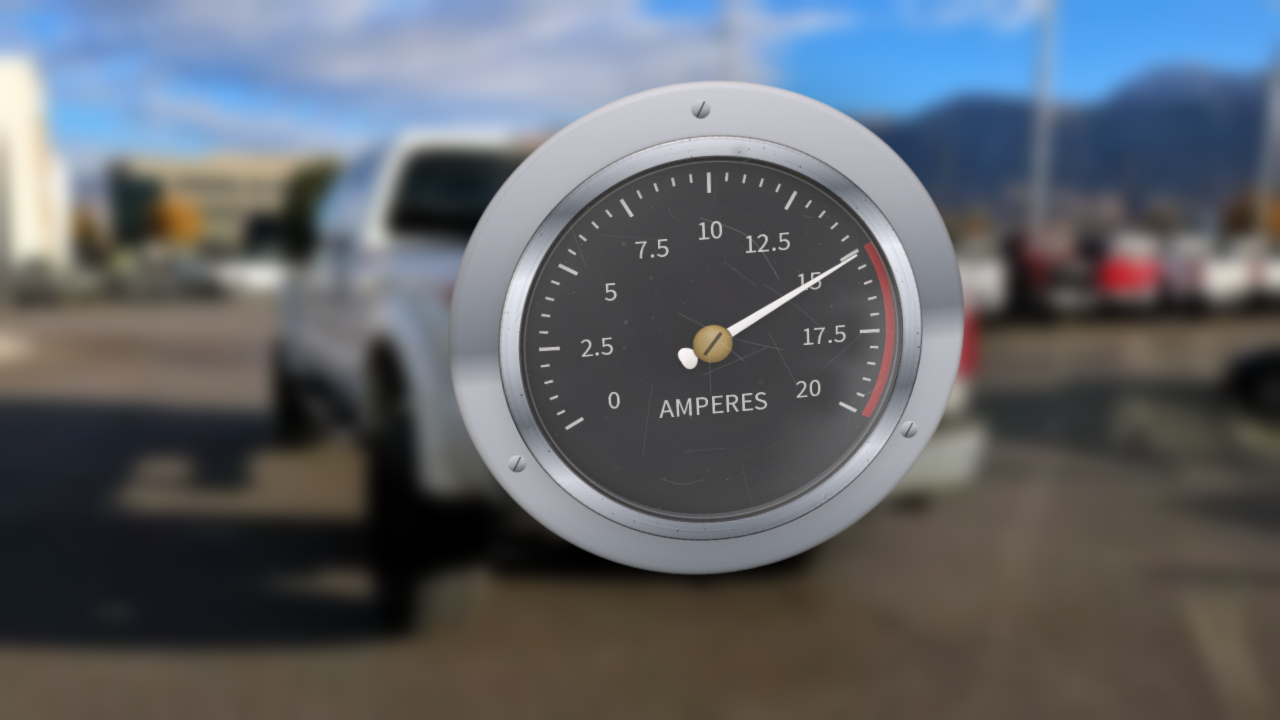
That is **15** A
